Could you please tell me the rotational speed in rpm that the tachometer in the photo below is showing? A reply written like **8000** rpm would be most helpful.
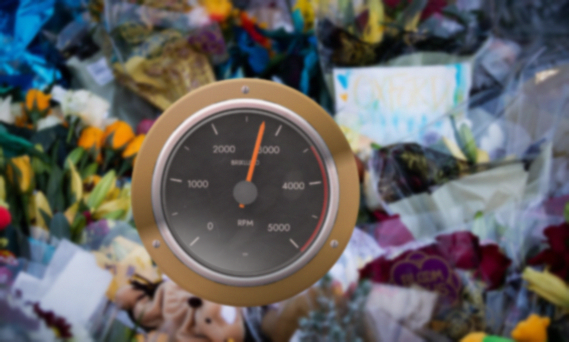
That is **2750** rpm
